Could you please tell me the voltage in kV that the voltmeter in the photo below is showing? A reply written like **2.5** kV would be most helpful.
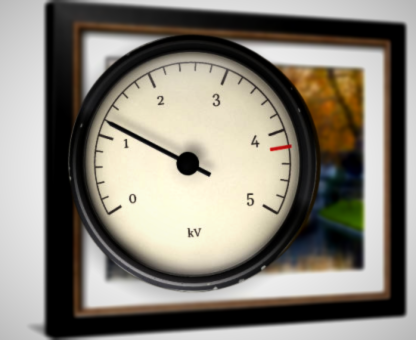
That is **1.2** kV
